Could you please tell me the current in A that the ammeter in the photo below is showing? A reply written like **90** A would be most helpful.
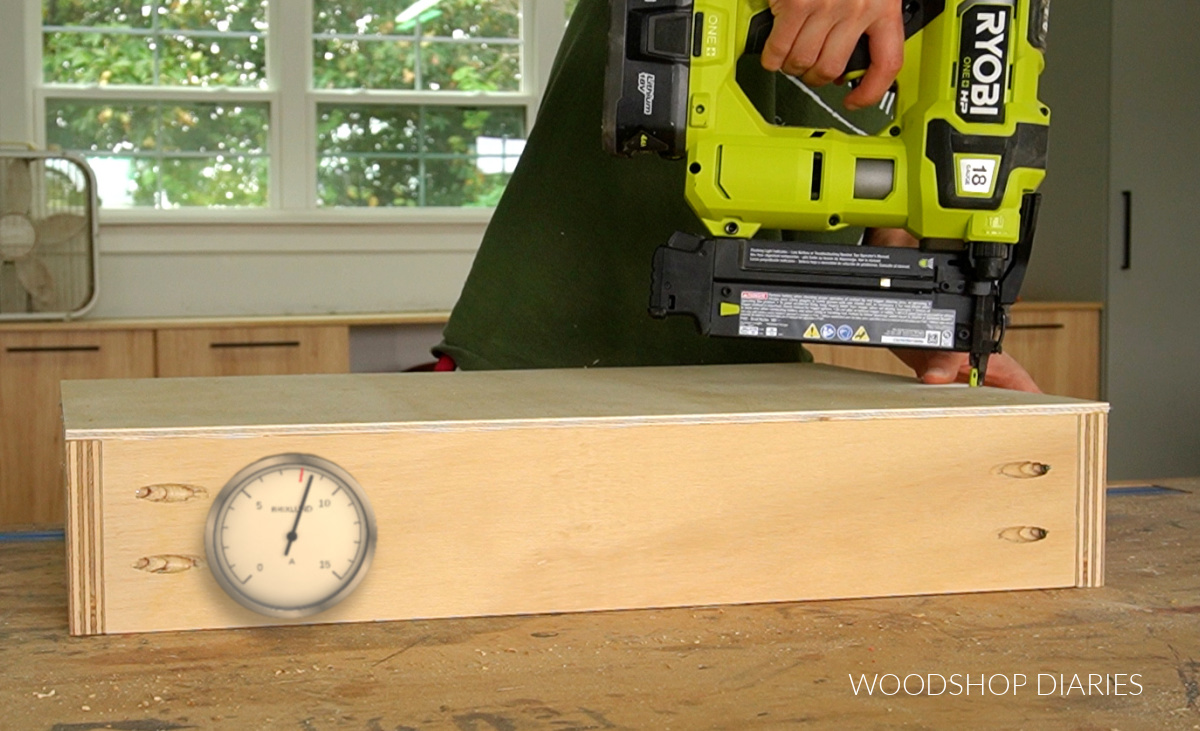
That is **8.5** A
